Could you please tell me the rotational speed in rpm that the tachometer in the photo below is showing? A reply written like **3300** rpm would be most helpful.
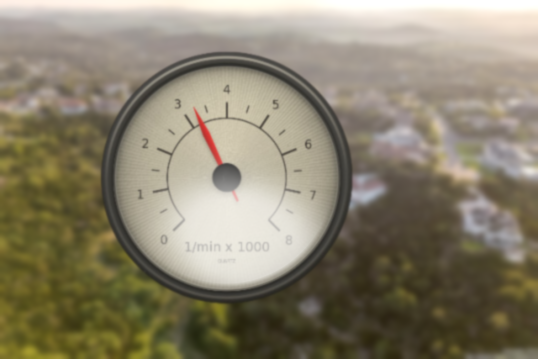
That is **3250** rpm
